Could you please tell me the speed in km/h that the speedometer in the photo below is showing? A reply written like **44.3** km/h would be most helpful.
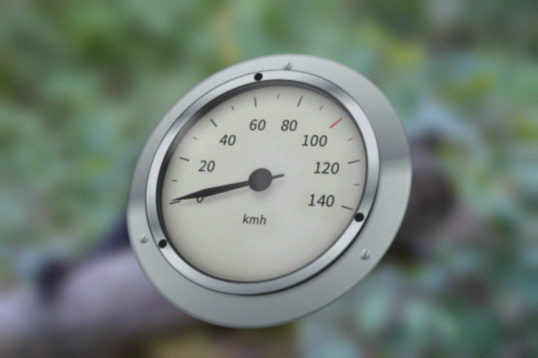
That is **0** km/h
